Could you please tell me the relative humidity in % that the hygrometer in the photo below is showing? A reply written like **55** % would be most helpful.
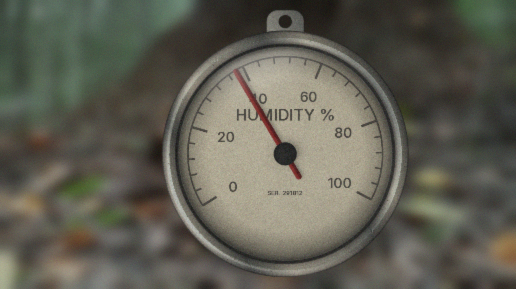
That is **38** %
